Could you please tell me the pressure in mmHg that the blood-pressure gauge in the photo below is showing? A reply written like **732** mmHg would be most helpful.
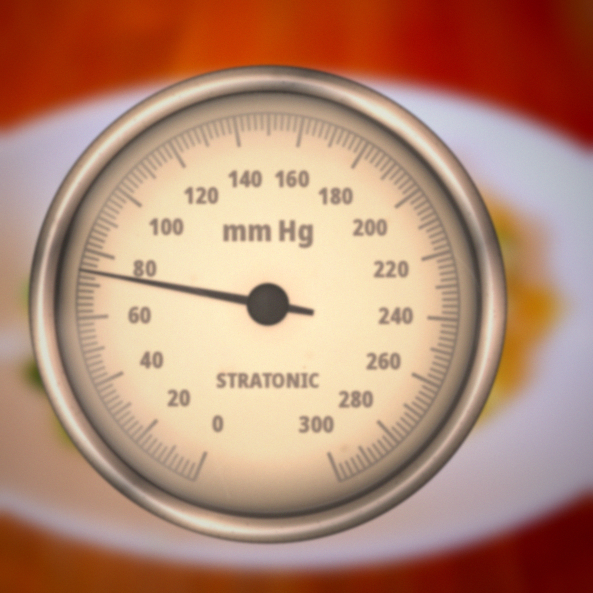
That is **74** mmHg
